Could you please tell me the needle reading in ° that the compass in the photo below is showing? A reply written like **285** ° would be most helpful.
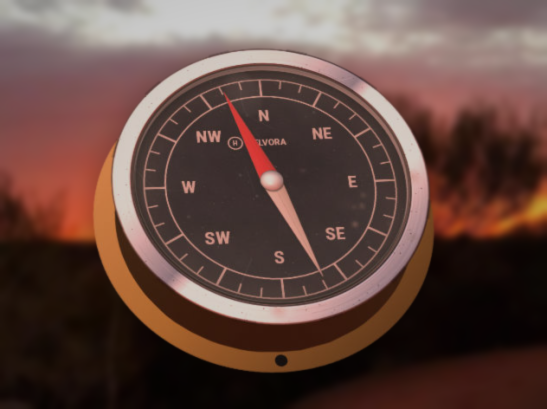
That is **340** °
